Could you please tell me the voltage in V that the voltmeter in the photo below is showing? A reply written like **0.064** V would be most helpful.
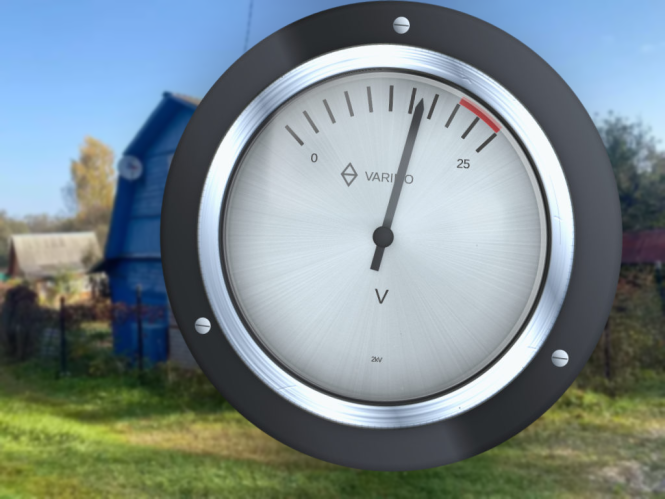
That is **16.25** V
